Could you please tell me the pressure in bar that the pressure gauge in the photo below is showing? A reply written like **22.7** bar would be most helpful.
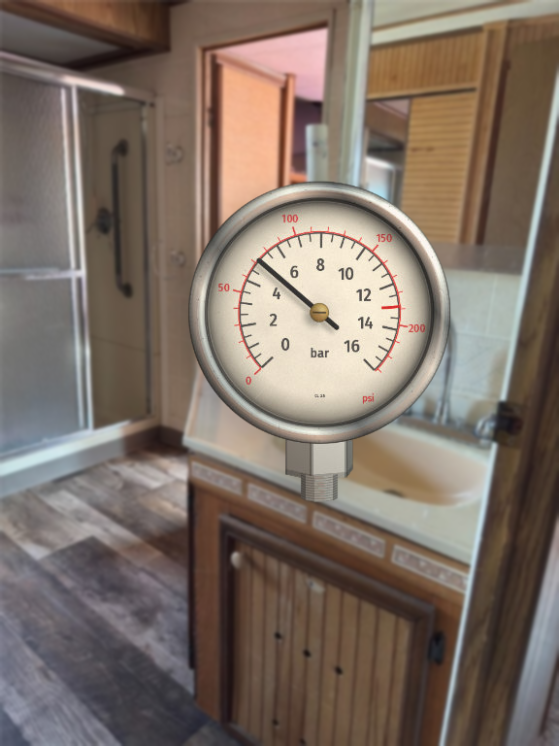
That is **5** bar
